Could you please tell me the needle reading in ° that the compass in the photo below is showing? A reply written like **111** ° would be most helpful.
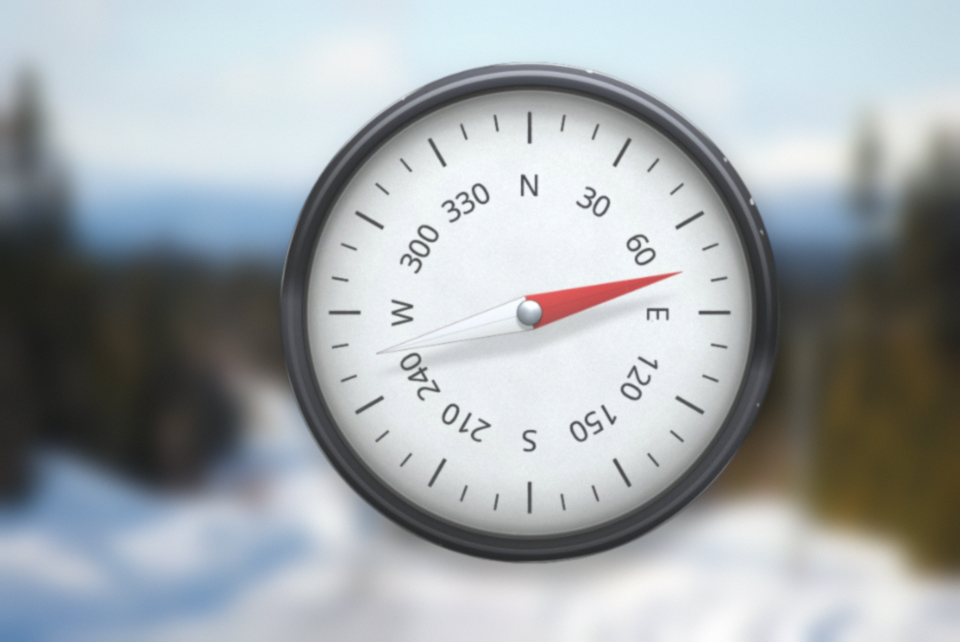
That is **75** °
